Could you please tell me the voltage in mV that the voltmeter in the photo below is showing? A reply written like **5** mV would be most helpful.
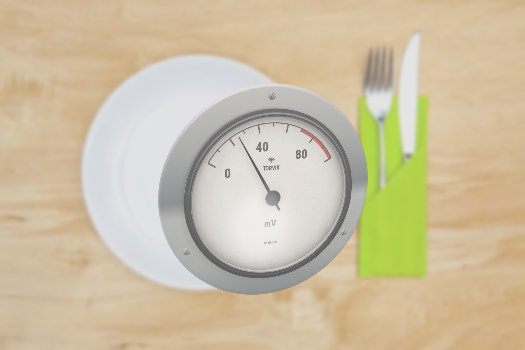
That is **25** mV
